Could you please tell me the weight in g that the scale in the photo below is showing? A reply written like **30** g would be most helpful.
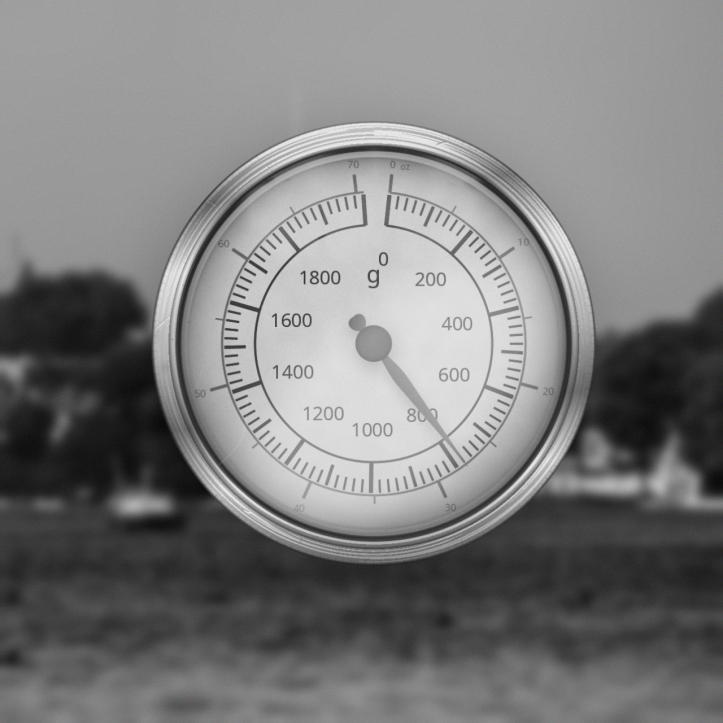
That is **780** g
